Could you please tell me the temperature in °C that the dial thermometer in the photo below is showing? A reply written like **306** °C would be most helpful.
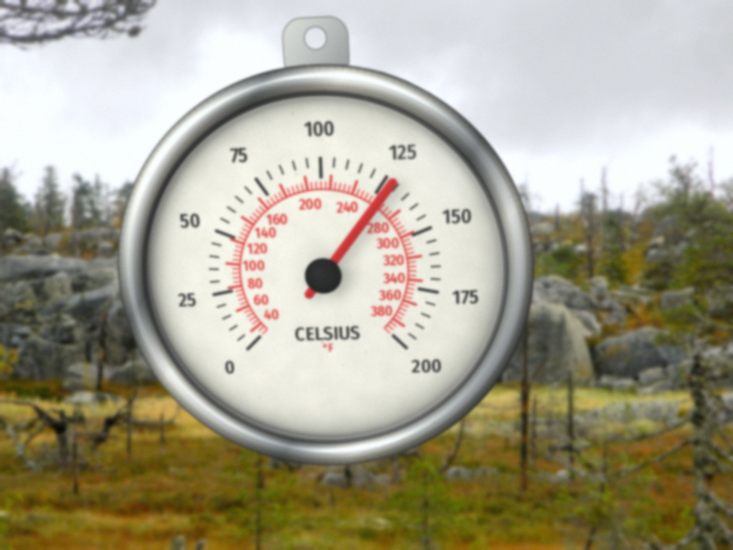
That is **127.5** °C
